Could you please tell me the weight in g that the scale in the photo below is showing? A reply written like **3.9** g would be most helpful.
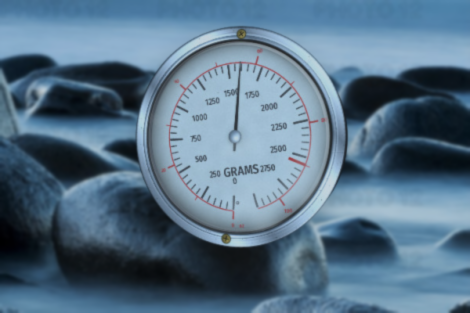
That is **1600** g
